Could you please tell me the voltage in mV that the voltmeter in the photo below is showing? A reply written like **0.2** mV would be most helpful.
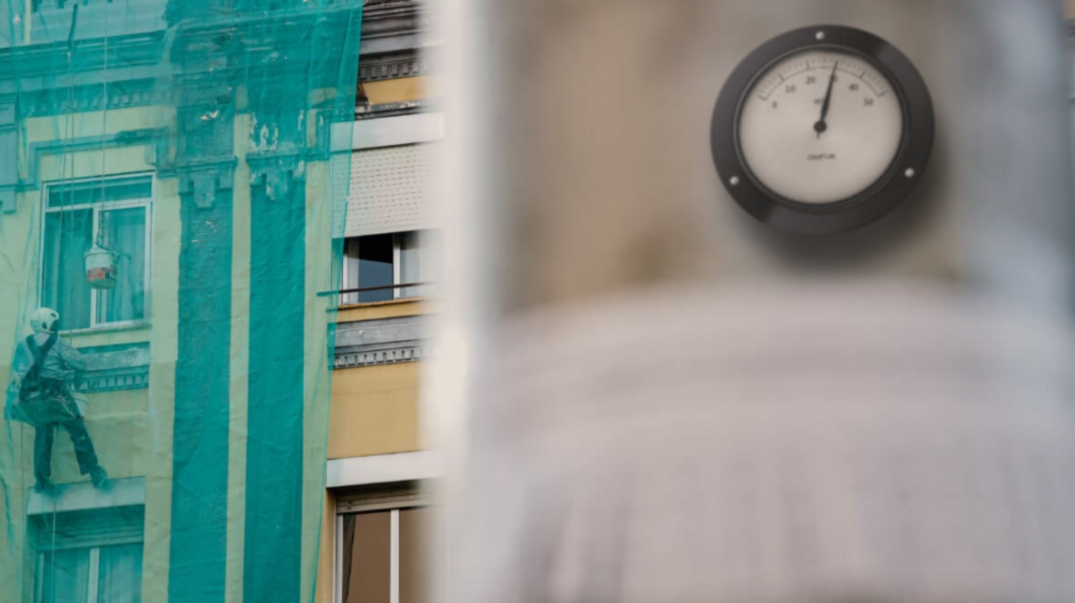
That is **30** mV
